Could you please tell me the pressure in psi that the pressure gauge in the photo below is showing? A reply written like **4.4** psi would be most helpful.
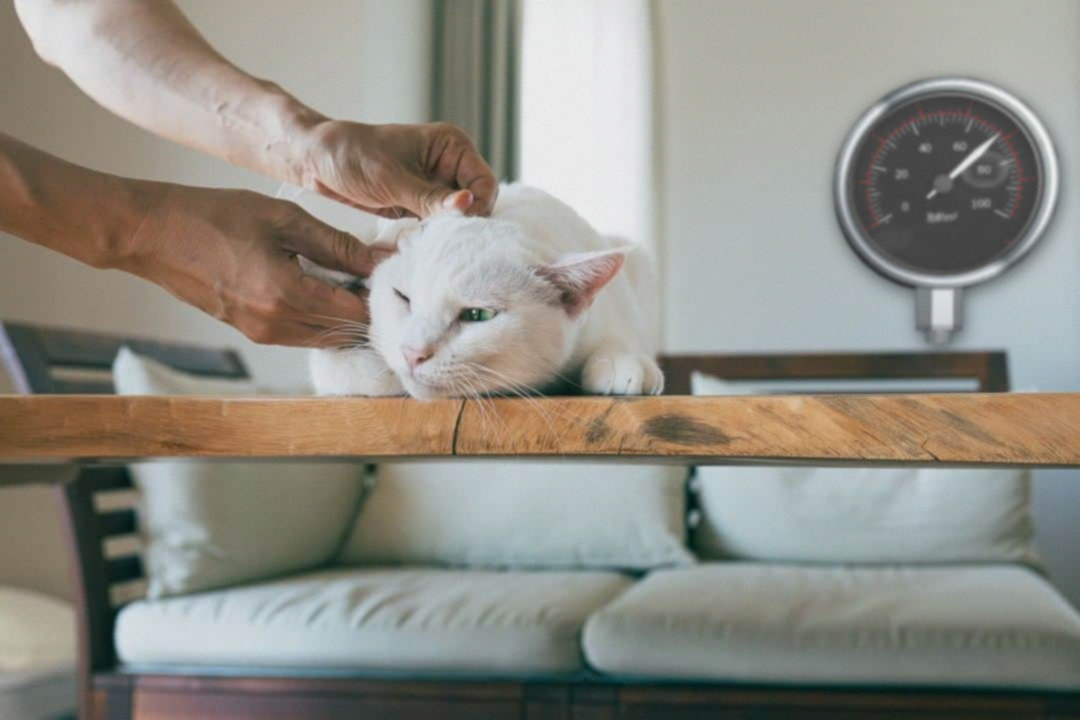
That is **70** psi
